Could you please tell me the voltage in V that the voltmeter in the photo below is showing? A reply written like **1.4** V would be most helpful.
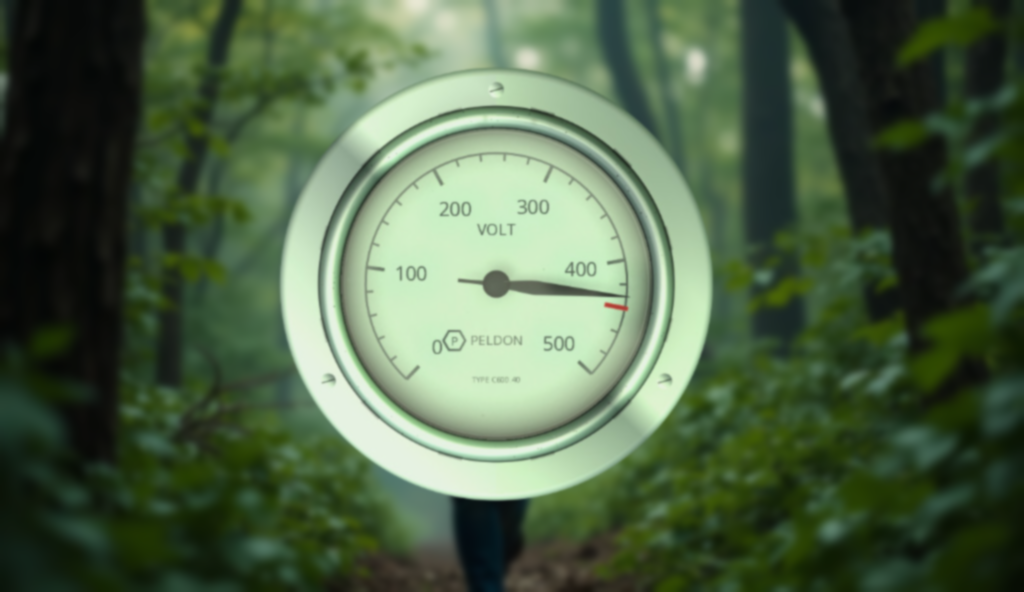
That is **430** V
